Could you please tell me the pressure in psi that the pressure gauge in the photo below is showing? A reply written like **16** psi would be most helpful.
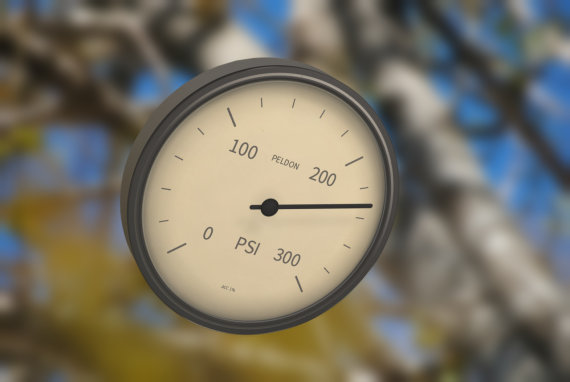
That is **230** psi
